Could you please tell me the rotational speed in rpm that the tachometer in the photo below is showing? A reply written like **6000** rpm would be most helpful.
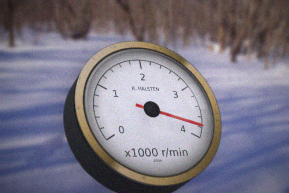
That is **3800** rpm
